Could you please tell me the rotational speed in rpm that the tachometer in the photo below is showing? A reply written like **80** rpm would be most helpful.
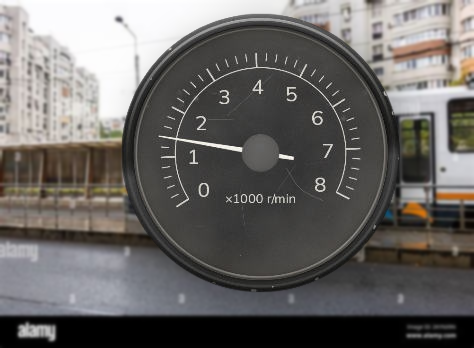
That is **1400** rpm
